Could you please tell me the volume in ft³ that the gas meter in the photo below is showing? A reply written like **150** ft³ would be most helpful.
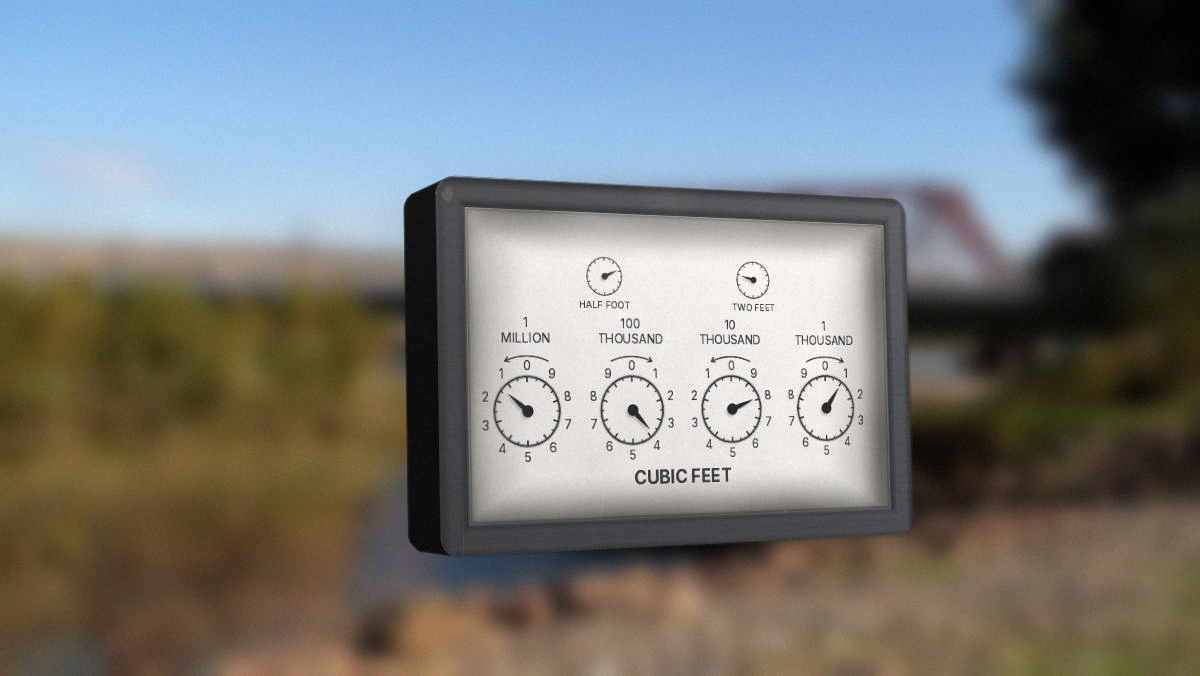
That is **138100** ft³
